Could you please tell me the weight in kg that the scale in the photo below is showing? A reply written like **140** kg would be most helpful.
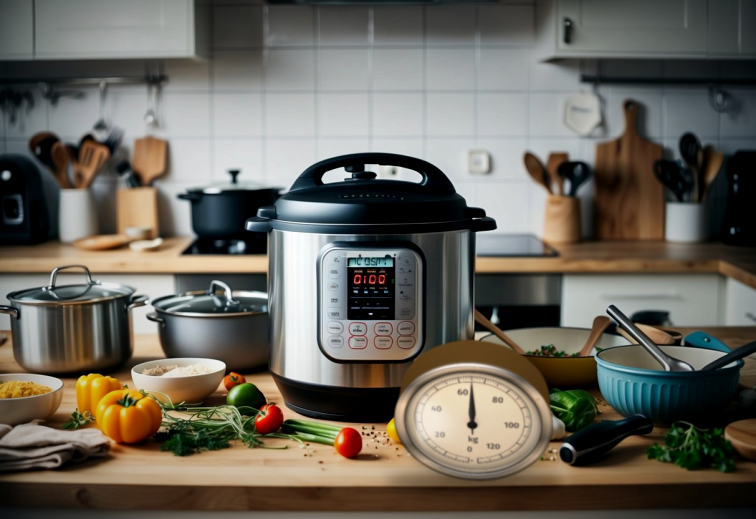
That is **65** kg
